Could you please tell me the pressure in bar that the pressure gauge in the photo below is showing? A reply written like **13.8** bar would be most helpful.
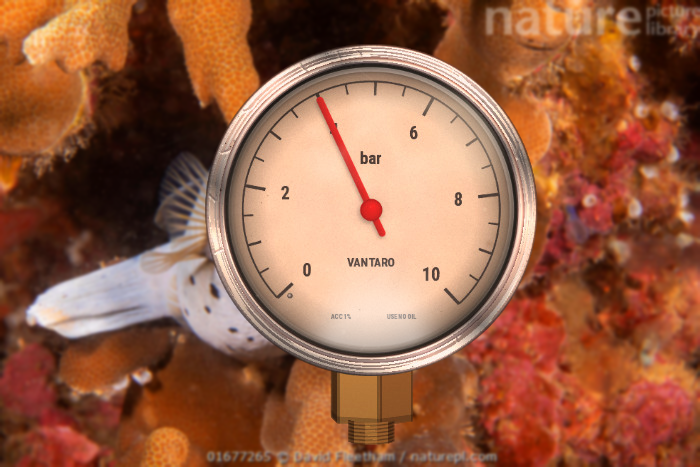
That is **4** bar
